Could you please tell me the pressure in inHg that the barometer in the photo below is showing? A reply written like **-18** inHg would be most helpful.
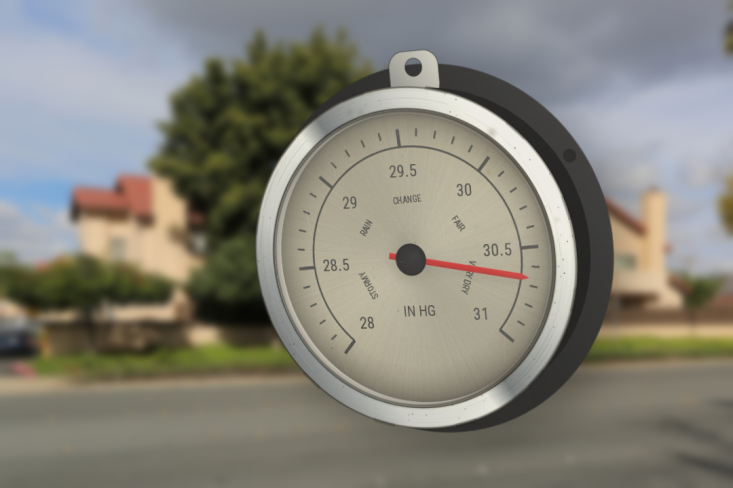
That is **30.65** inHg
